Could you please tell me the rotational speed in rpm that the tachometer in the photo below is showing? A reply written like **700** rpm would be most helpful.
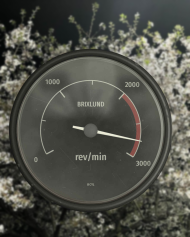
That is **2750** rpm
